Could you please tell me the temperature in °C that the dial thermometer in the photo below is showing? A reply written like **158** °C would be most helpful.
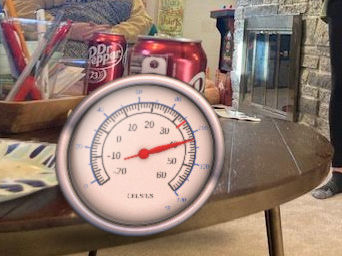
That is **40** °C
